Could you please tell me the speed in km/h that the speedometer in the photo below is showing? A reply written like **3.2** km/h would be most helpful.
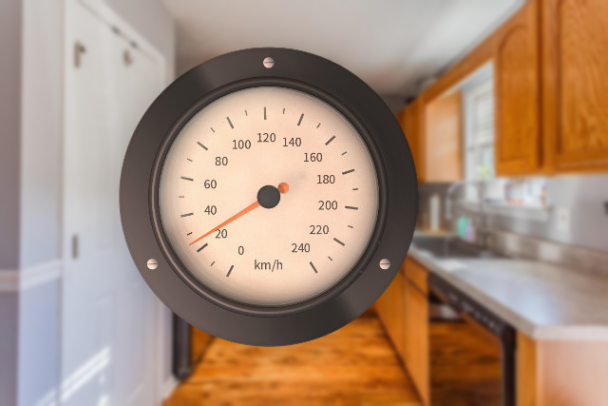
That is **25** km/h
